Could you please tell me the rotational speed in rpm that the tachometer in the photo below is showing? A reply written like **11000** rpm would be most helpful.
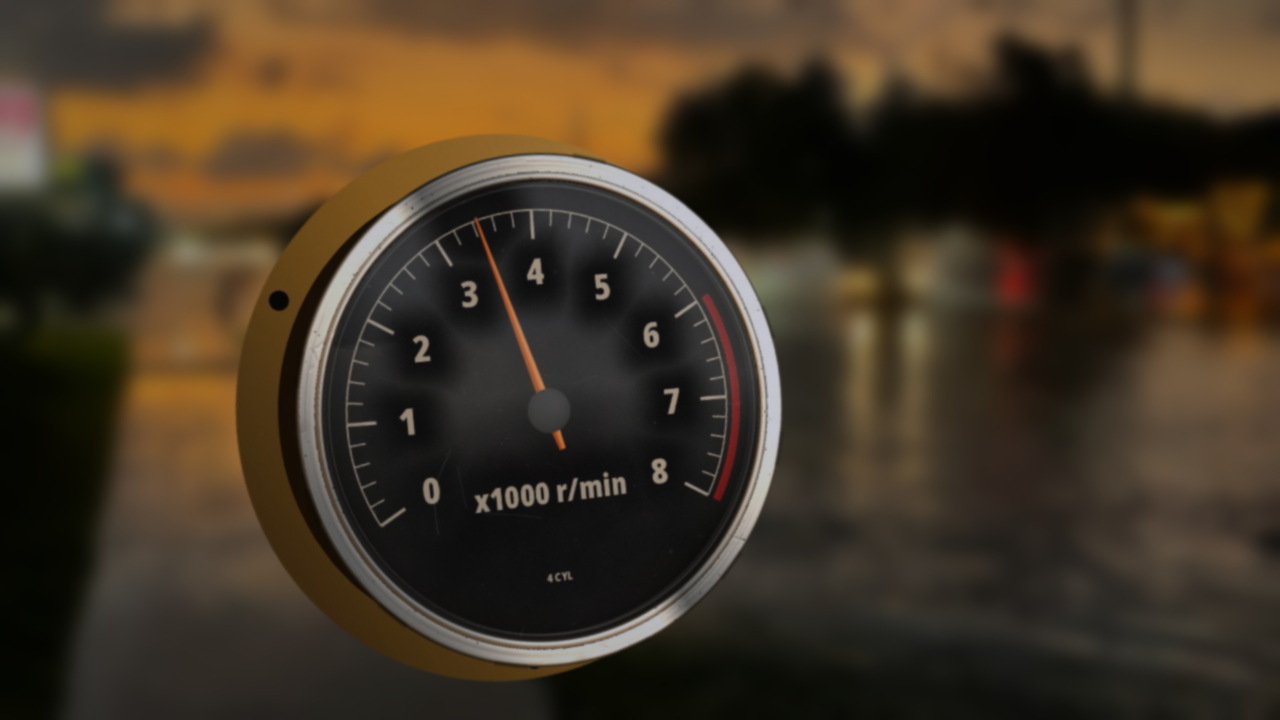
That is **3400** rpm
